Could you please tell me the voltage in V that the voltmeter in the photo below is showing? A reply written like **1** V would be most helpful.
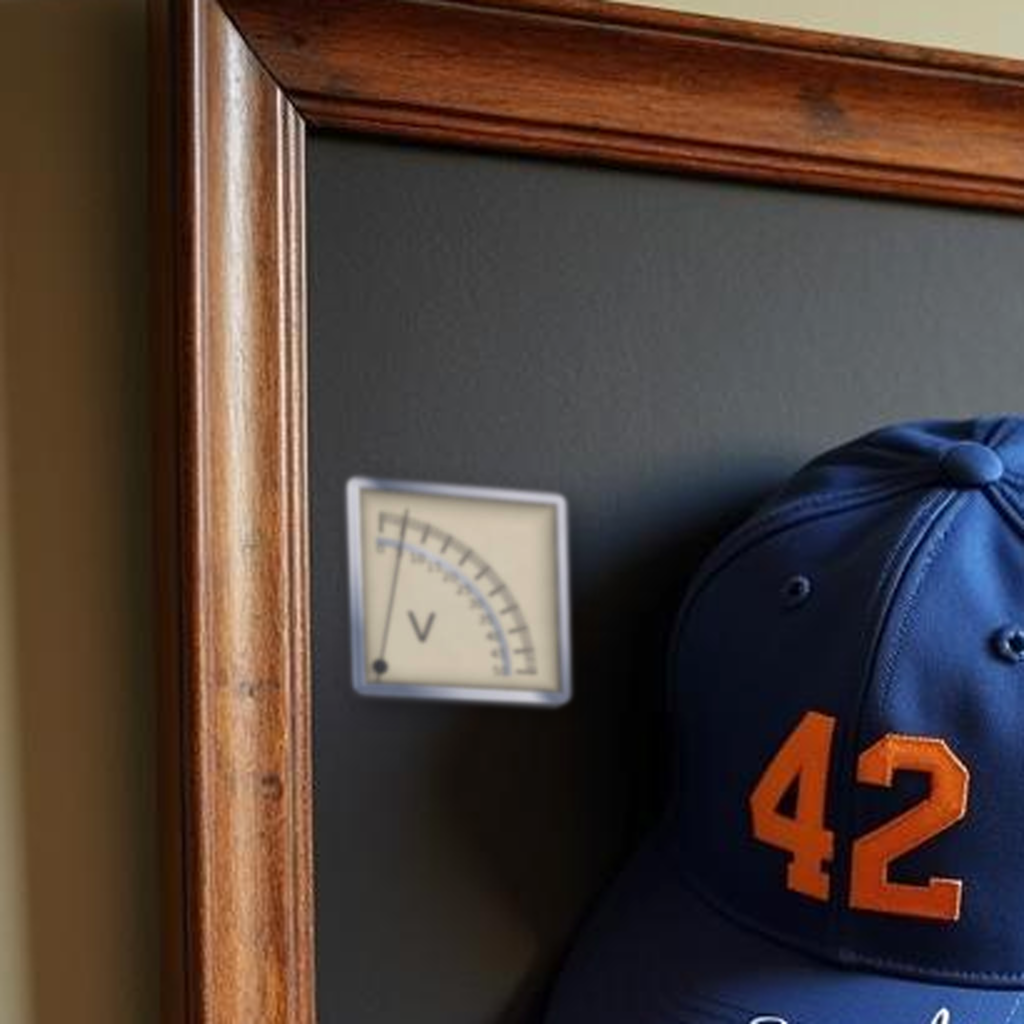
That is **5** V
